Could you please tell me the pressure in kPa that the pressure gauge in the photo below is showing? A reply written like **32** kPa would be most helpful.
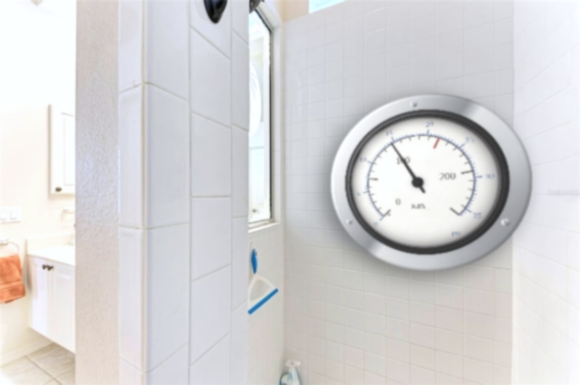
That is **100** kPa
